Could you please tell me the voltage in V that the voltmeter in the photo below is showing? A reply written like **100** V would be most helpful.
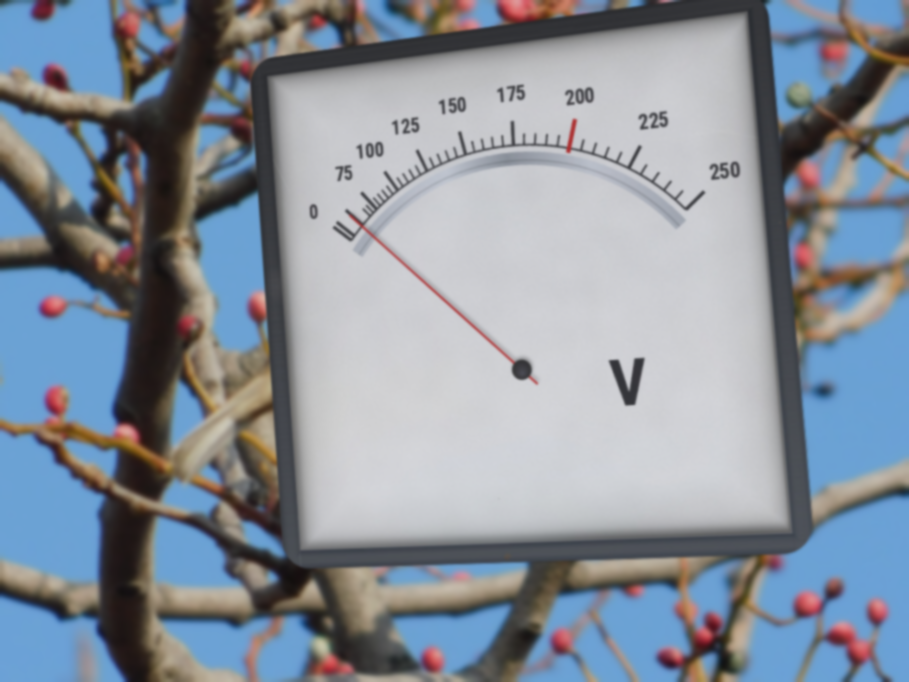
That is **50** V
